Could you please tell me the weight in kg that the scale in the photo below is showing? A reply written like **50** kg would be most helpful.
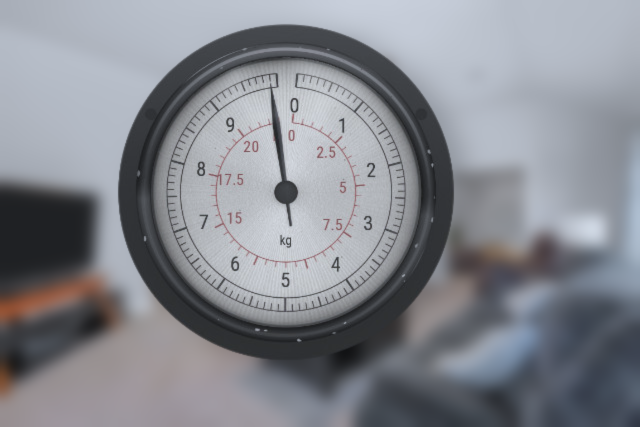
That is **9.9** kg
